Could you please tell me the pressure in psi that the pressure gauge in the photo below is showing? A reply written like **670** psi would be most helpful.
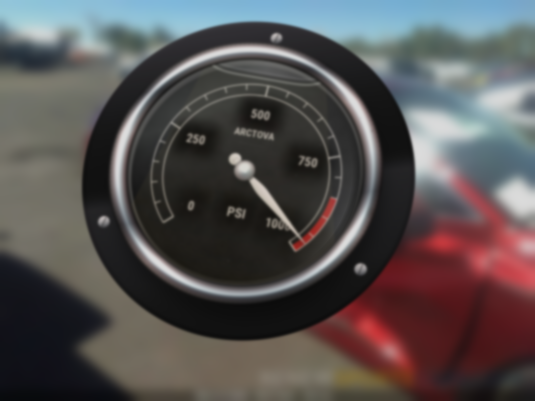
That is **975** psi
